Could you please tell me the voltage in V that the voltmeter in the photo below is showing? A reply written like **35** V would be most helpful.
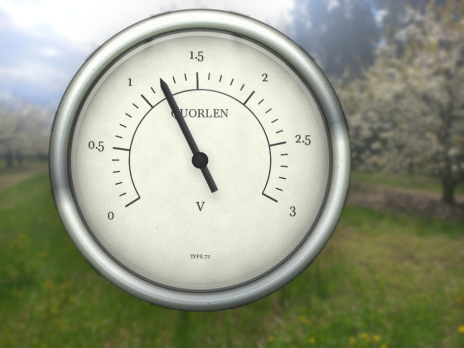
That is **1.2** V
